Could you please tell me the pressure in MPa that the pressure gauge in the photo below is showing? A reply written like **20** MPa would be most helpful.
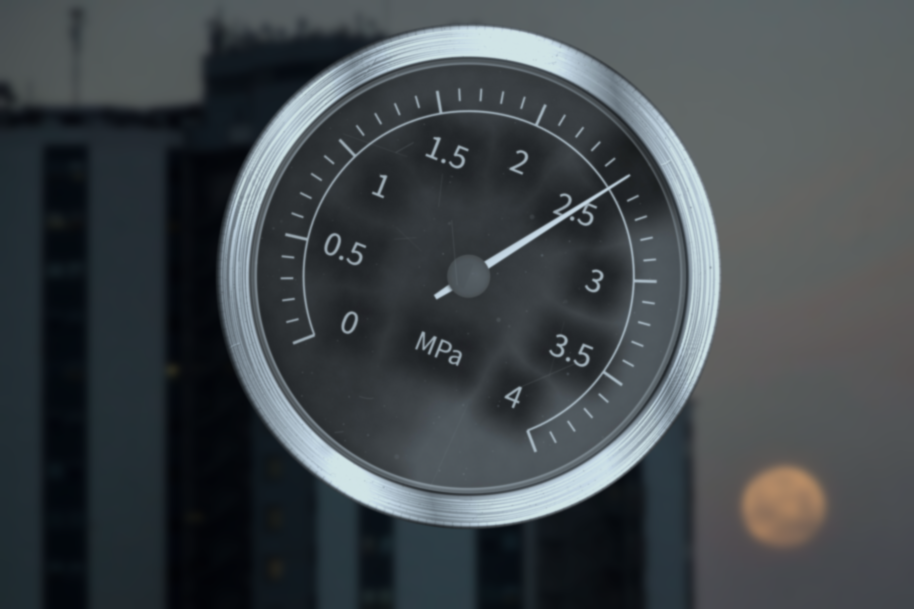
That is **2.5** MPa
